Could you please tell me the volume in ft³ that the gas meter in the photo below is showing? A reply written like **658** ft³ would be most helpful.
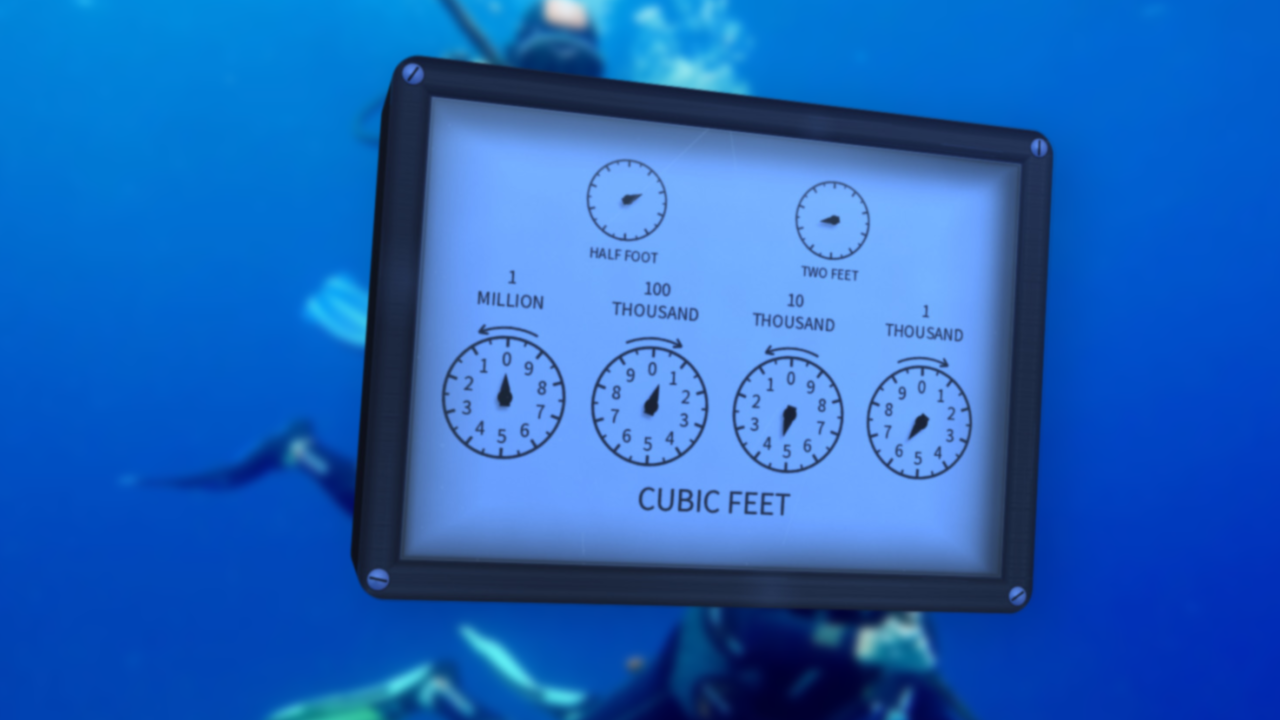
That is **4600** ft³
